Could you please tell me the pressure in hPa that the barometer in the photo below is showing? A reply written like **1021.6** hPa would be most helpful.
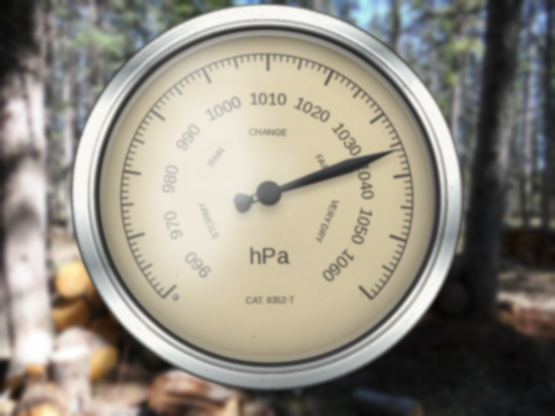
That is **1036** hPa
